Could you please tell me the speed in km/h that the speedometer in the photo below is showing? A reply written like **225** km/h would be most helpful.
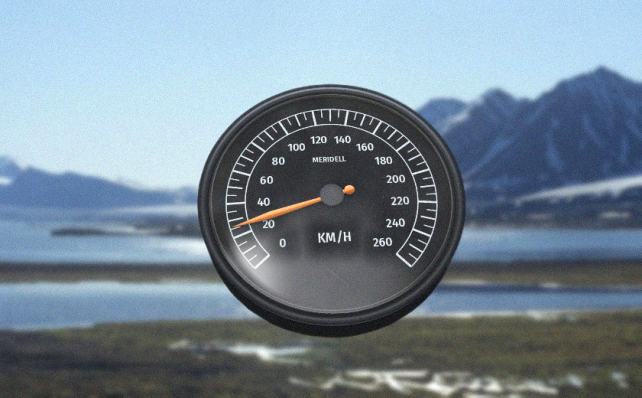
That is **25** km/h
